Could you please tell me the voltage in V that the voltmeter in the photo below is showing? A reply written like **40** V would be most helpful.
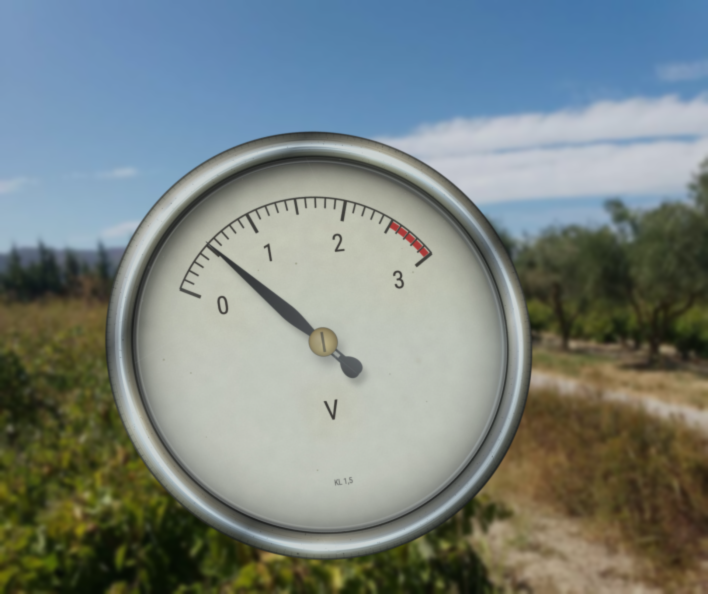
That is **0.5** V
